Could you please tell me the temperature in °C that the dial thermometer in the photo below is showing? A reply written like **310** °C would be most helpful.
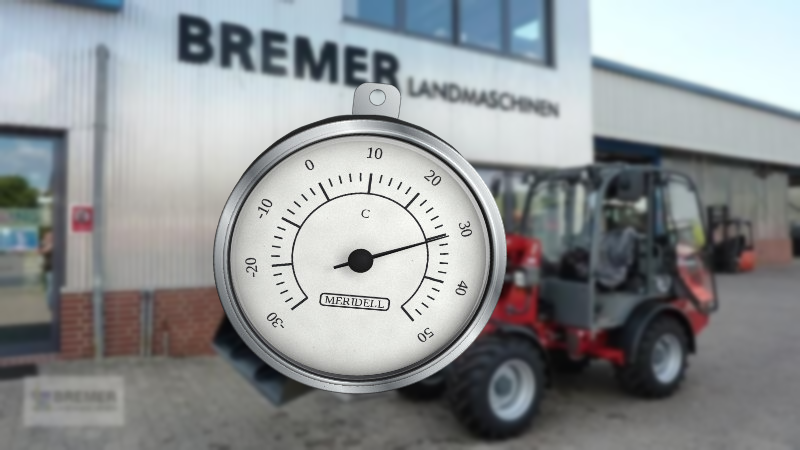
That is **30** °C
